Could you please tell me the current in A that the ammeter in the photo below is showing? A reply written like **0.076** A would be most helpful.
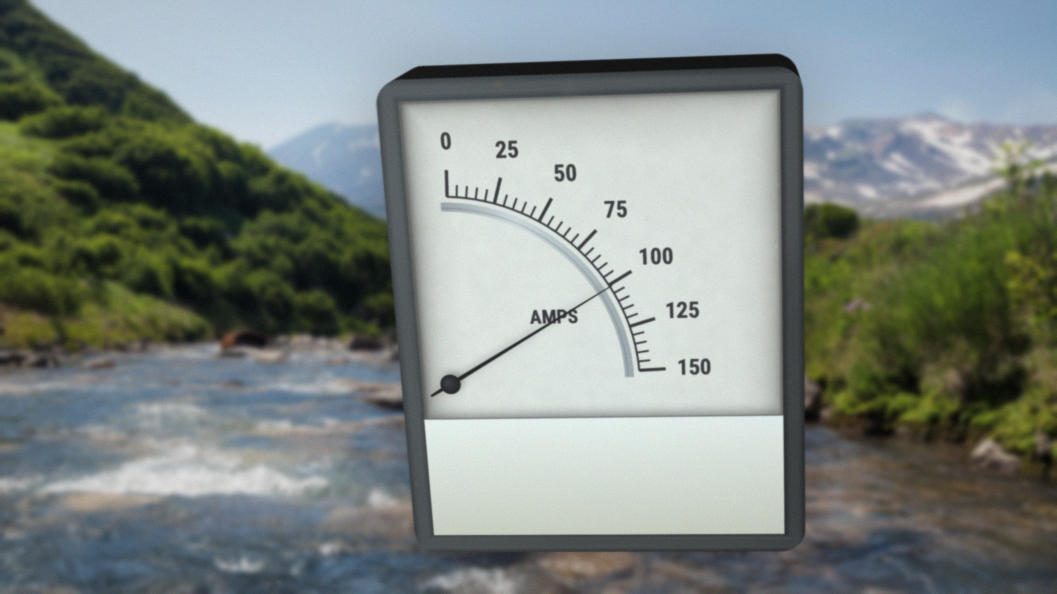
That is **100** A
